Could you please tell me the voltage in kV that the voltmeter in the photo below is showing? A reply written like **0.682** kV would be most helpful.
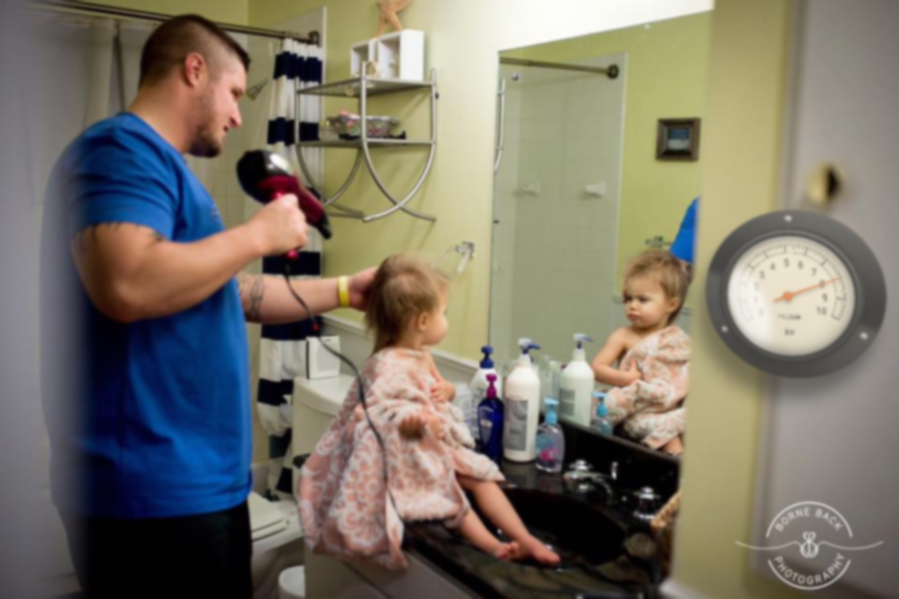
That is **8** kV
